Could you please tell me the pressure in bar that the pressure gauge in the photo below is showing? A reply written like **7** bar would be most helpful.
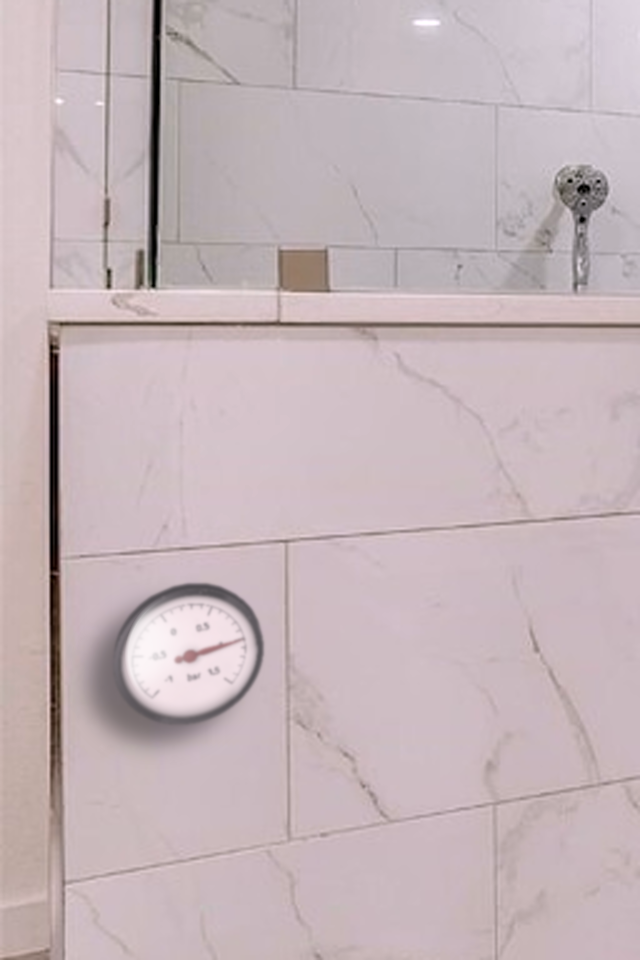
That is **1** bar
